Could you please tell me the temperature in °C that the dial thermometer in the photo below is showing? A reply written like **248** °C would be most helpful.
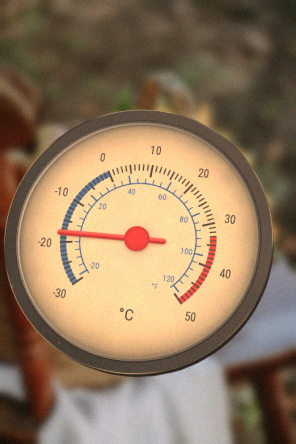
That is **-18** °C
